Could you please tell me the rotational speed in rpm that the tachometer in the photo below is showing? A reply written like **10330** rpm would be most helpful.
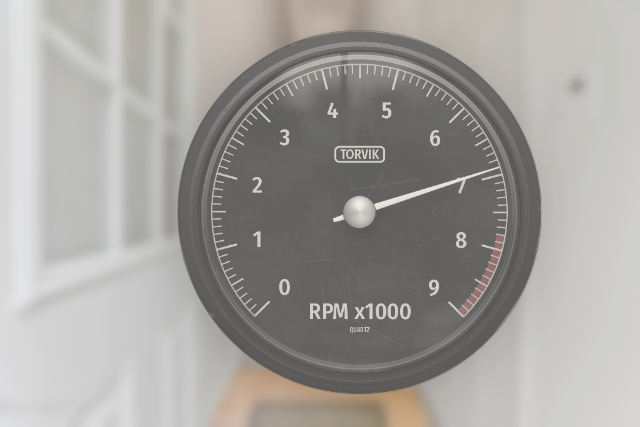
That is **6900** rpm
